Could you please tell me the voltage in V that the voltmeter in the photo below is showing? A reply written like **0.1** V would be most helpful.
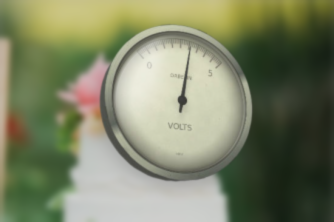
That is **3** V
